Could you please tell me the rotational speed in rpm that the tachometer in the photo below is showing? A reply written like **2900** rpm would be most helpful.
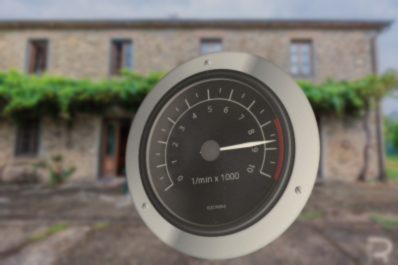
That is **8750** rpm
